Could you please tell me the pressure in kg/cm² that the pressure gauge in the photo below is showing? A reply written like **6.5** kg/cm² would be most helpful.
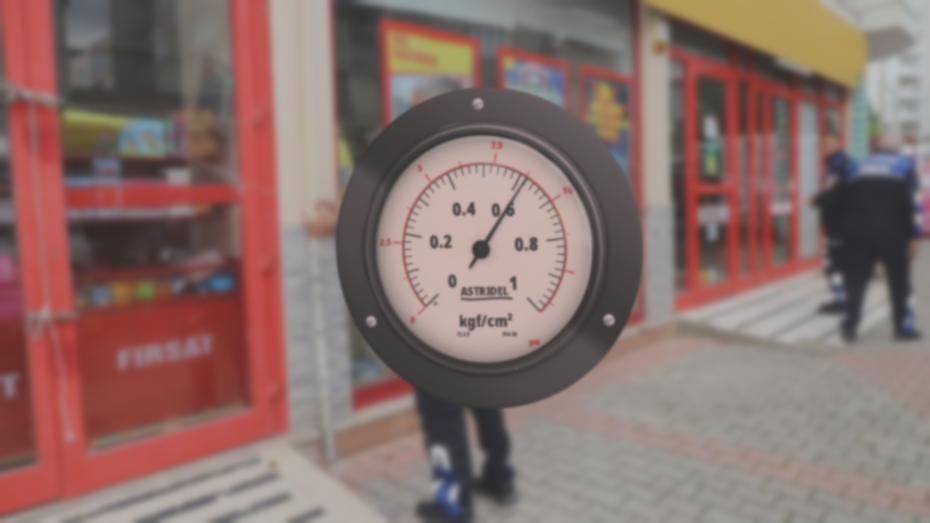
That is **0.62** kg/cm²
